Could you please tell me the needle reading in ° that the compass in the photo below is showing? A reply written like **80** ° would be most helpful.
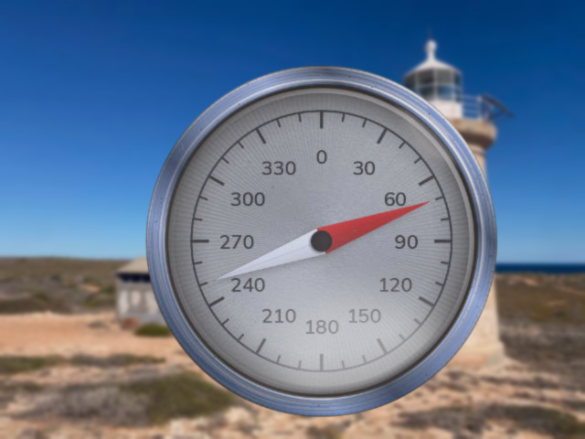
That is **70** °
